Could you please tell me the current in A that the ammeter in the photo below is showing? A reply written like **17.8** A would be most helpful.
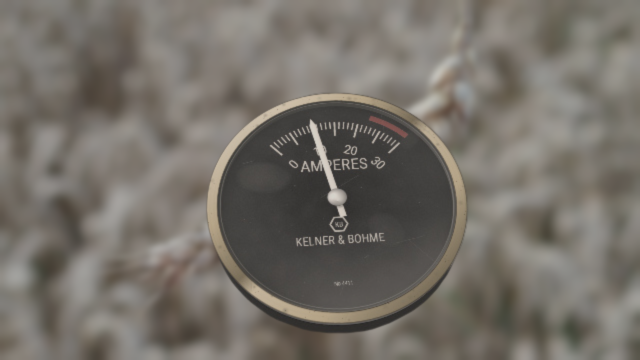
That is **10** A
